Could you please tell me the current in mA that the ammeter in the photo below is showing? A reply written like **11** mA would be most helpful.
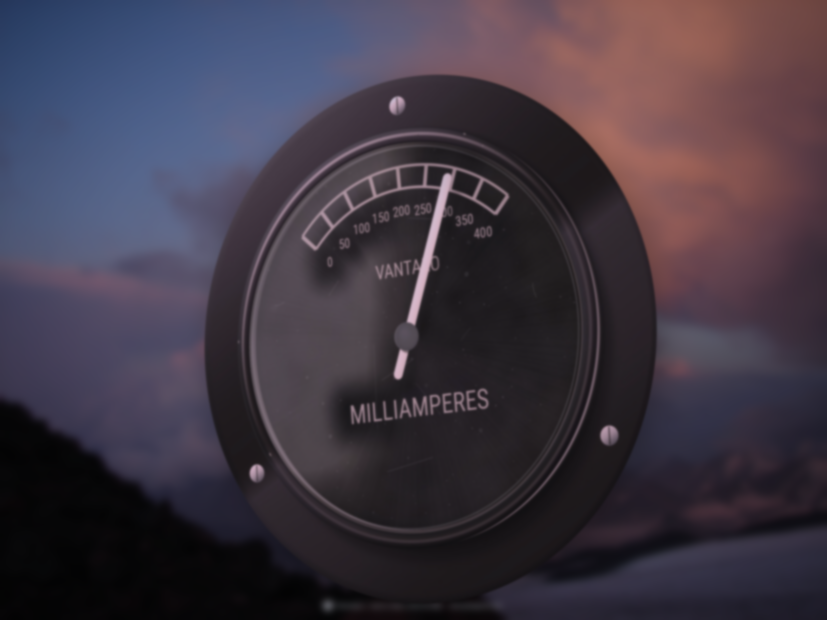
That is **300** mA
